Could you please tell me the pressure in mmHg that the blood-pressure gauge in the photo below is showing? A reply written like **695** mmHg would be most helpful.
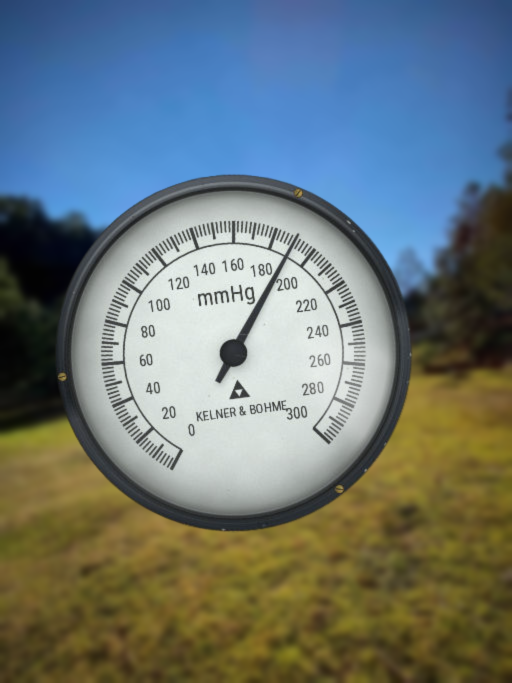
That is **190** mmHg
